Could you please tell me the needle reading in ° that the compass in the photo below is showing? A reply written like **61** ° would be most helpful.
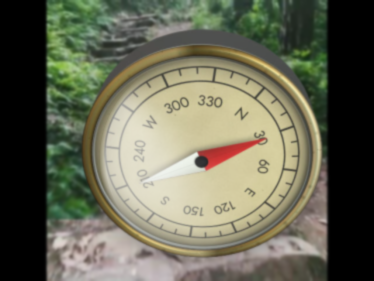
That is **30** °
